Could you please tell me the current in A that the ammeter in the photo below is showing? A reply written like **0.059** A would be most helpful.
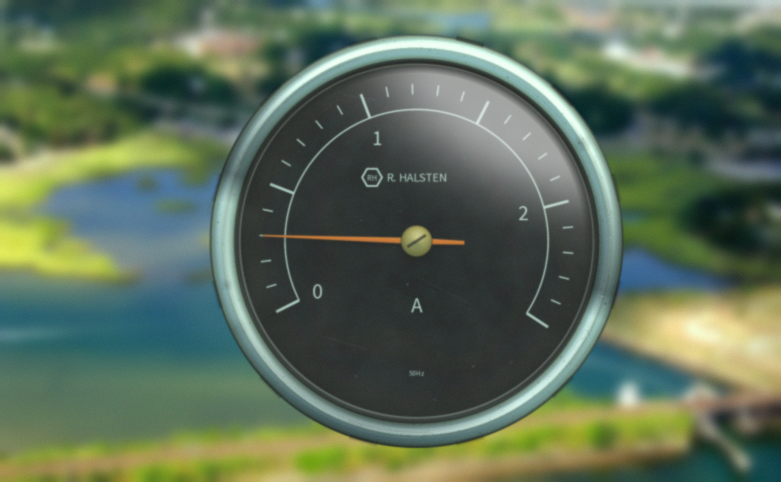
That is **0.3** A
